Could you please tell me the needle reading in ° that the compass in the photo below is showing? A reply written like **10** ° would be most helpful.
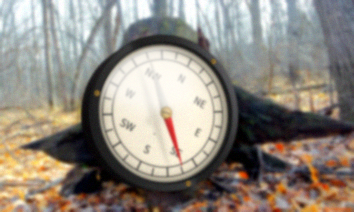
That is **135** °
